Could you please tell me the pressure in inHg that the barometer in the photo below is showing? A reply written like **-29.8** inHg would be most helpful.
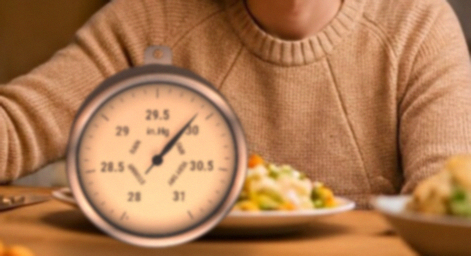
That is **29.9** inHg
